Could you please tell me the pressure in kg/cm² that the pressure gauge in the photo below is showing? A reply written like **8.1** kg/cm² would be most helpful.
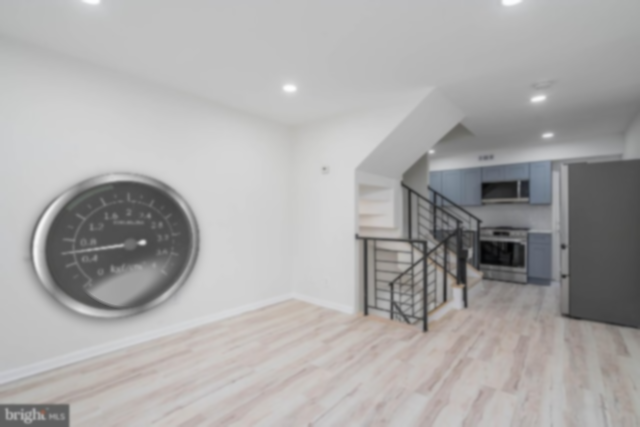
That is **0.6** kg/cm²
